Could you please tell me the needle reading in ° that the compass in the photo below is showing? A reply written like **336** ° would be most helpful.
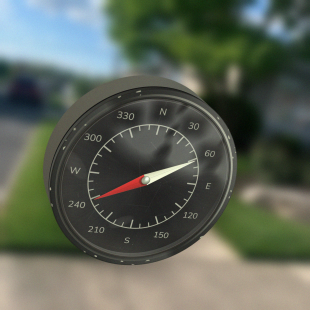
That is **240** °
